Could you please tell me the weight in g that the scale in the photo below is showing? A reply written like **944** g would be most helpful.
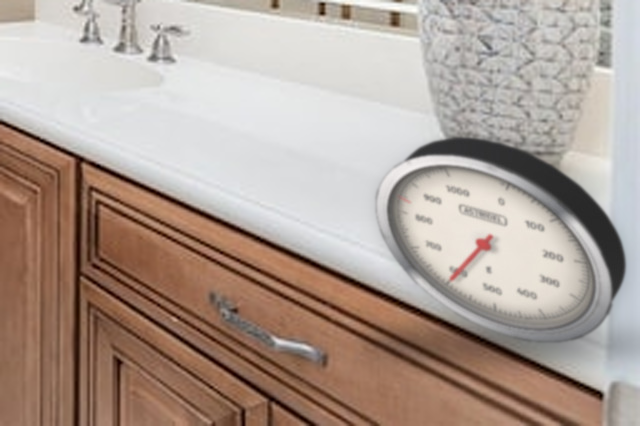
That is **600** g
